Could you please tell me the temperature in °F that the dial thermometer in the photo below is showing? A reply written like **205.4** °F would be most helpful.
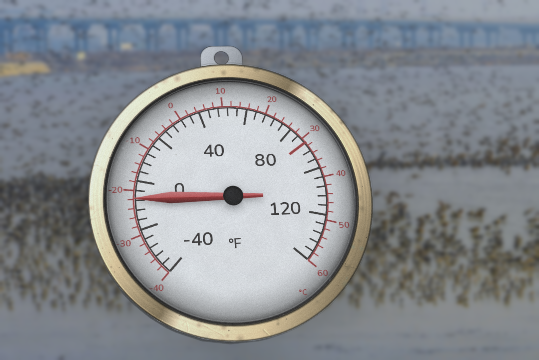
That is **-8** °F
